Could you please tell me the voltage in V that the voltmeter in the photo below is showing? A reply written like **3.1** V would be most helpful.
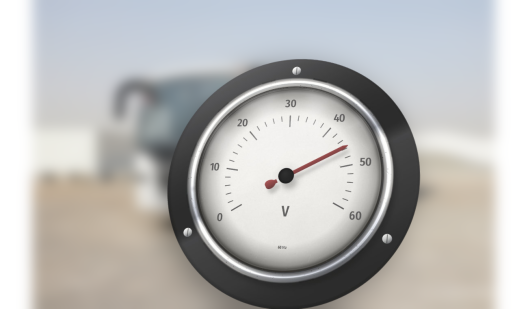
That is **46** V
